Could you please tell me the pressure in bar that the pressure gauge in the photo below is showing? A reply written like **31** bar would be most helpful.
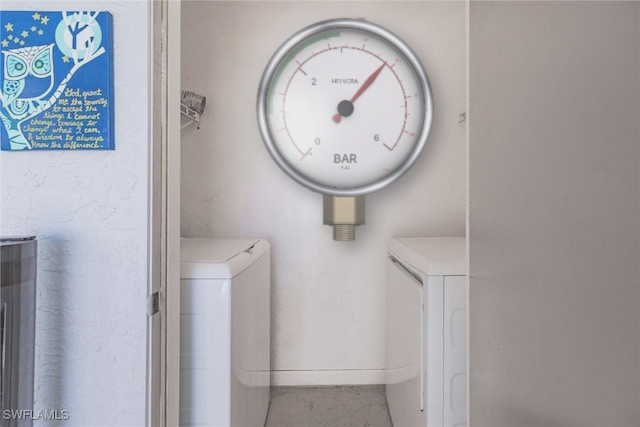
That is **4** bar
